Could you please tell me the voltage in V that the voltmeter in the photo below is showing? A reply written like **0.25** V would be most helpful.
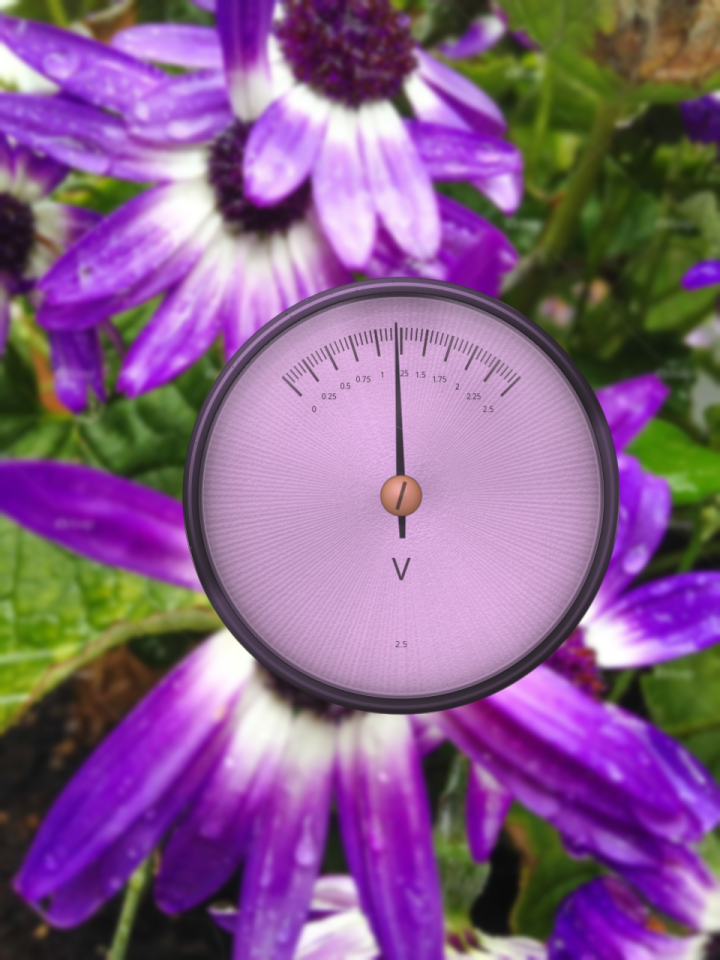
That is **1.2** V
